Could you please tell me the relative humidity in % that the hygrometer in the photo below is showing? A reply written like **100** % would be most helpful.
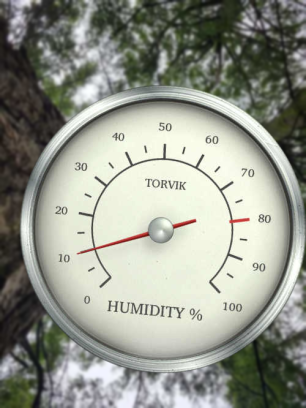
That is **10** %
